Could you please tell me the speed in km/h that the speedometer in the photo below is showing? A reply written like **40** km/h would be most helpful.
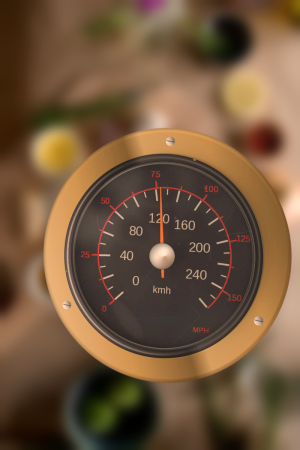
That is **125** km/h
